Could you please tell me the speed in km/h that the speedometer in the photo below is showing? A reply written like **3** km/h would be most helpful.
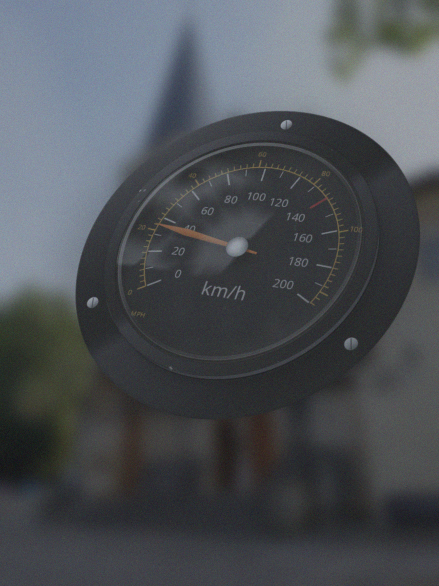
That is **35** km/h
